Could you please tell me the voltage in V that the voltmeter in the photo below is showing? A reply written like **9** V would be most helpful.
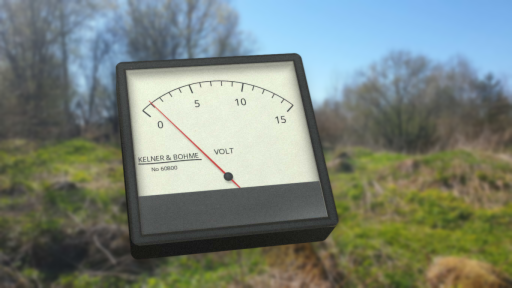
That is **1** V
